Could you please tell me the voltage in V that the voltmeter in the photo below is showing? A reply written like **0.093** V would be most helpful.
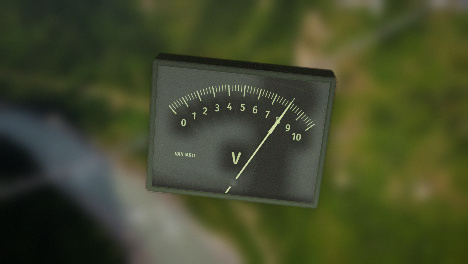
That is **8** V
